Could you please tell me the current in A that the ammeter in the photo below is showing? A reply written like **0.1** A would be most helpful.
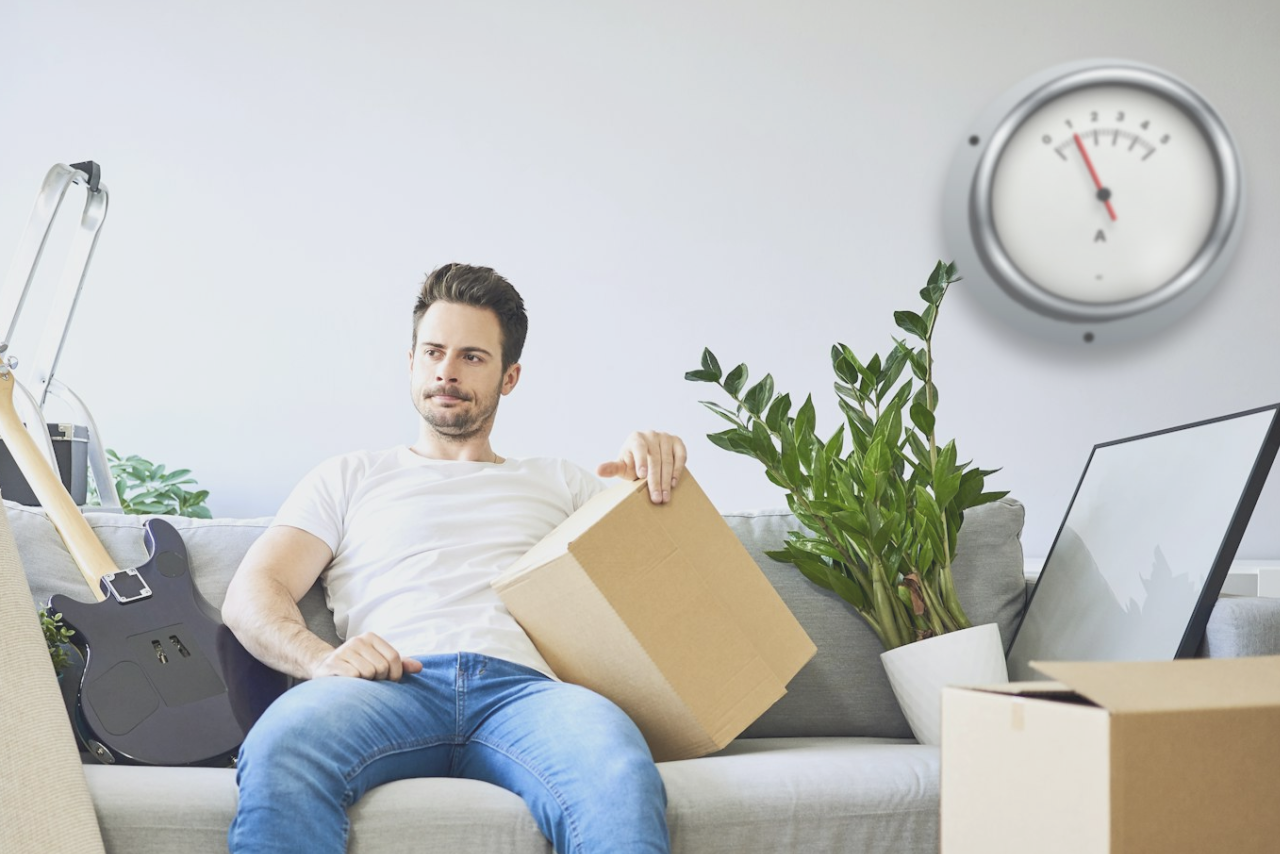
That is **1** A
